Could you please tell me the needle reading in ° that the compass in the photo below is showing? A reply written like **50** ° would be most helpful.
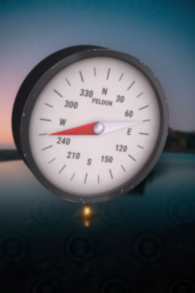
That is **255** °
